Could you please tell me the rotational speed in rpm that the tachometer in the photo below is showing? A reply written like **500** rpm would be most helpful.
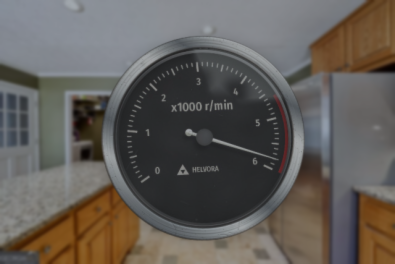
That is **5800** rpm
